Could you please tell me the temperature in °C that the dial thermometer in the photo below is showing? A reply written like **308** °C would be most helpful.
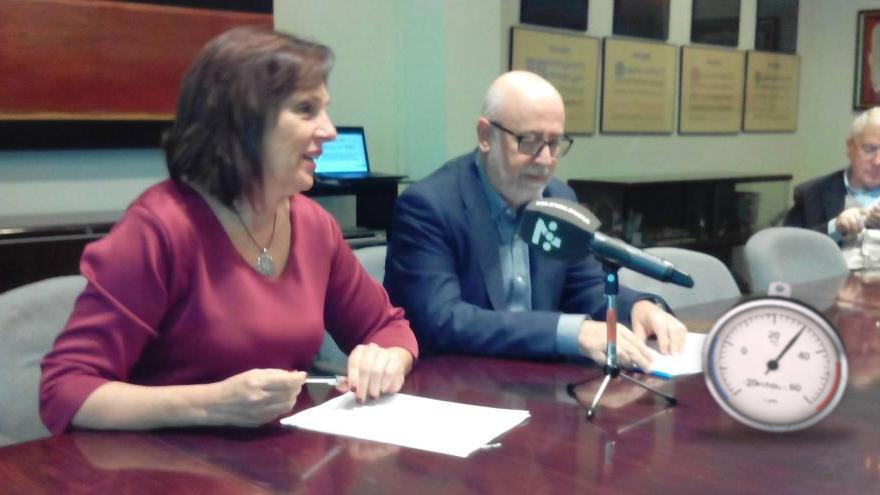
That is **30** °C
